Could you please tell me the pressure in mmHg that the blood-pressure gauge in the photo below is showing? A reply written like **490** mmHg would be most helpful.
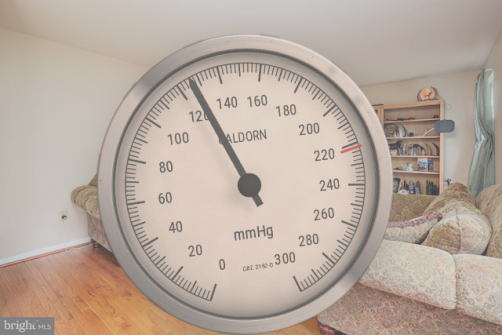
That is **126** mmHg
